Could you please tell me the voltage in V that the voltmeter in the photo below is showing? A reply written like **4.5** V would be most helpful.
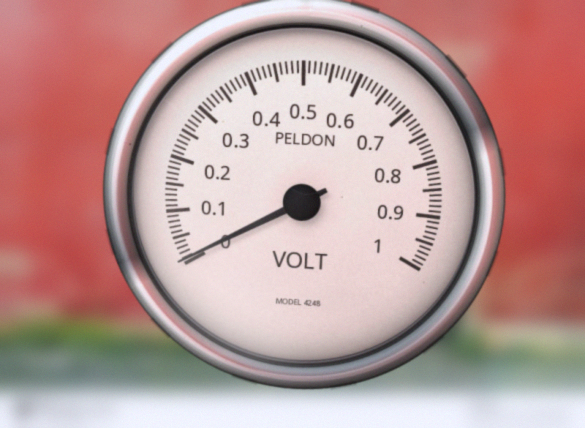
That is **0.01** V
